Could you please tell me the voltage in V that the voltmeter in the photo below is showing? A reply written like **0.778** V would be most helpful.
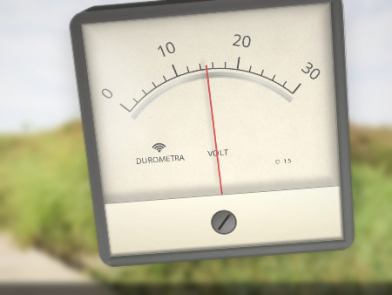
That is **15** V
